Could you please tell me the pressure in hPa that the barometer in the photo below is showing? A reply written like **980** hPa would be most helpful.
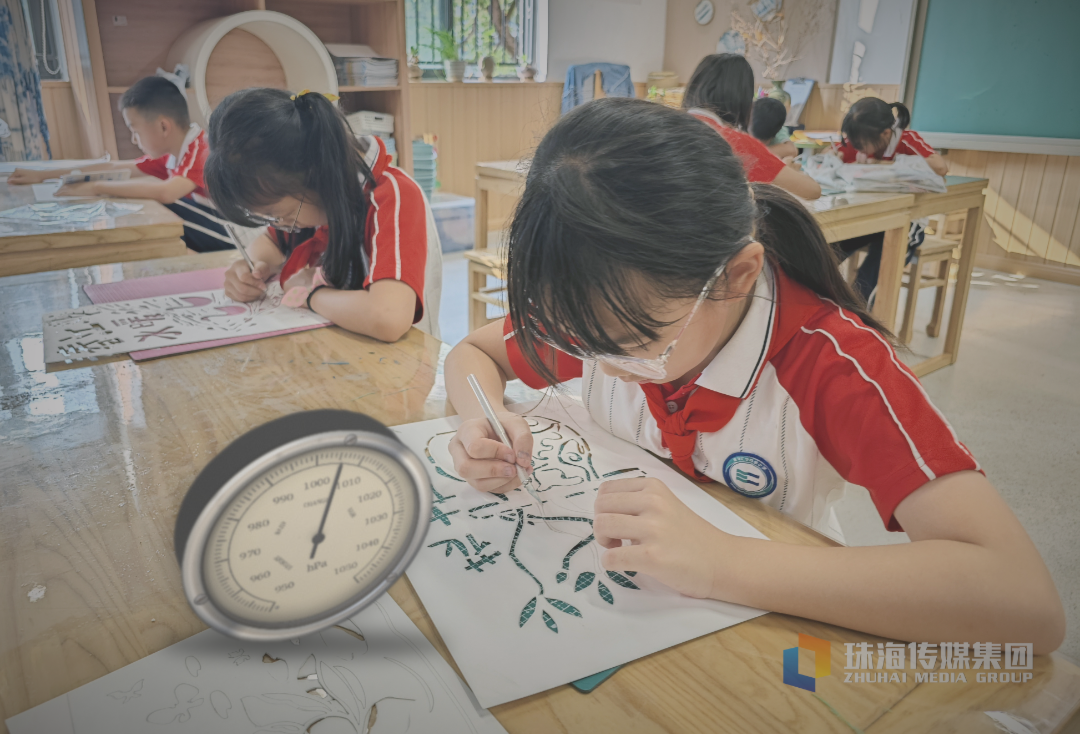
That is **1005** hPa
